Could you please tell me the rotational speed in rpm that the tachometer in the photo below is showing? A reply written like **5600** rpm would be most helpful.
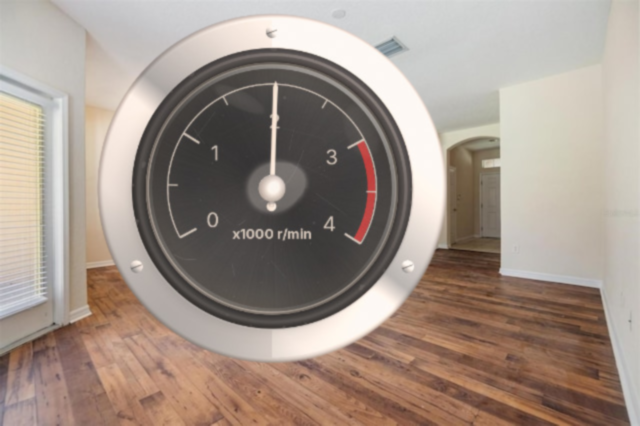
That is **2000** rpm
